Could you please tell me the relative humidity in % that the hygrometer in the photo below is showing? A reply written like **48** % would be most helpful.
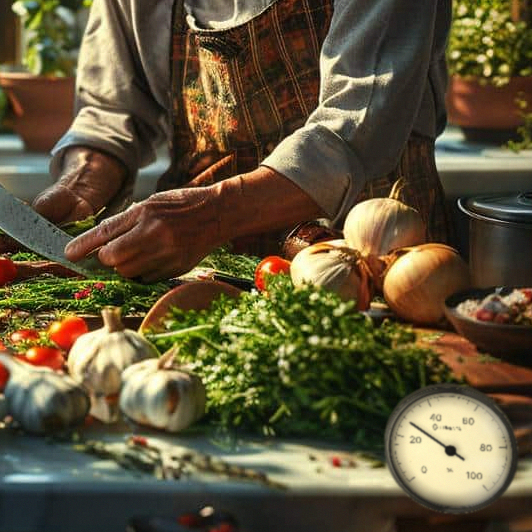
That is **28** %
